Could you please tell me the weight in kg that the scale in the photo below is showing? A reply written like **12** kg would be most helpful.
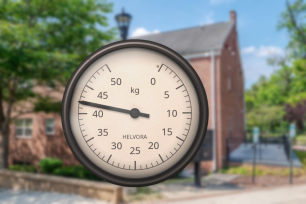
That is **42** kg
